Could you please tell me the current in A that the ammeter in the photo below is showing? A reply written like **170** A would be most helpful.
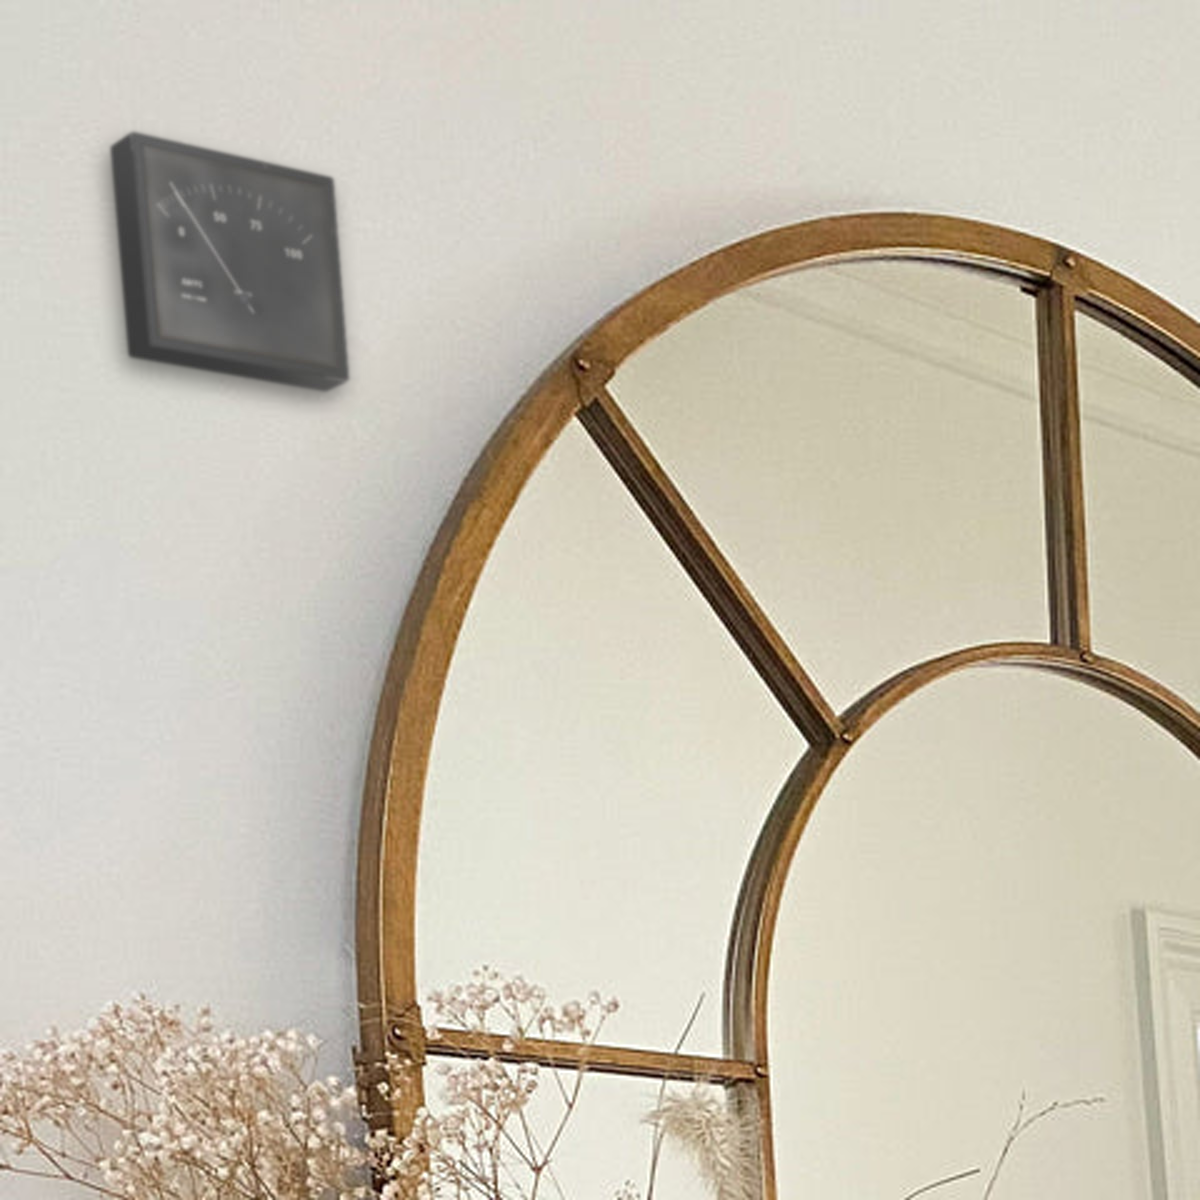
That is **25** A
